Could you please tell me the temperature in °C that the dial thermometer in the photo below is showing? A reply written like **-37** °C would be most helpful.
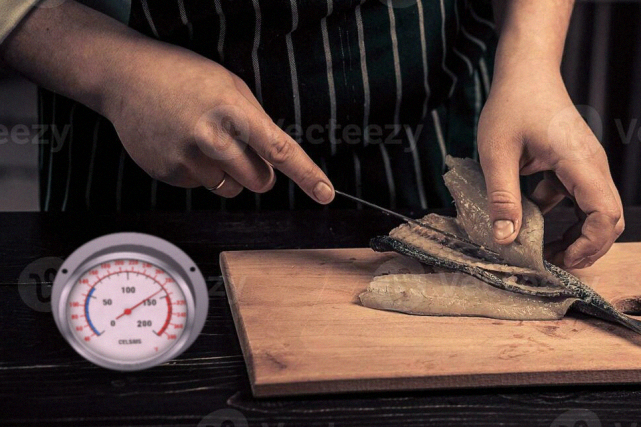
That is **140** °C
